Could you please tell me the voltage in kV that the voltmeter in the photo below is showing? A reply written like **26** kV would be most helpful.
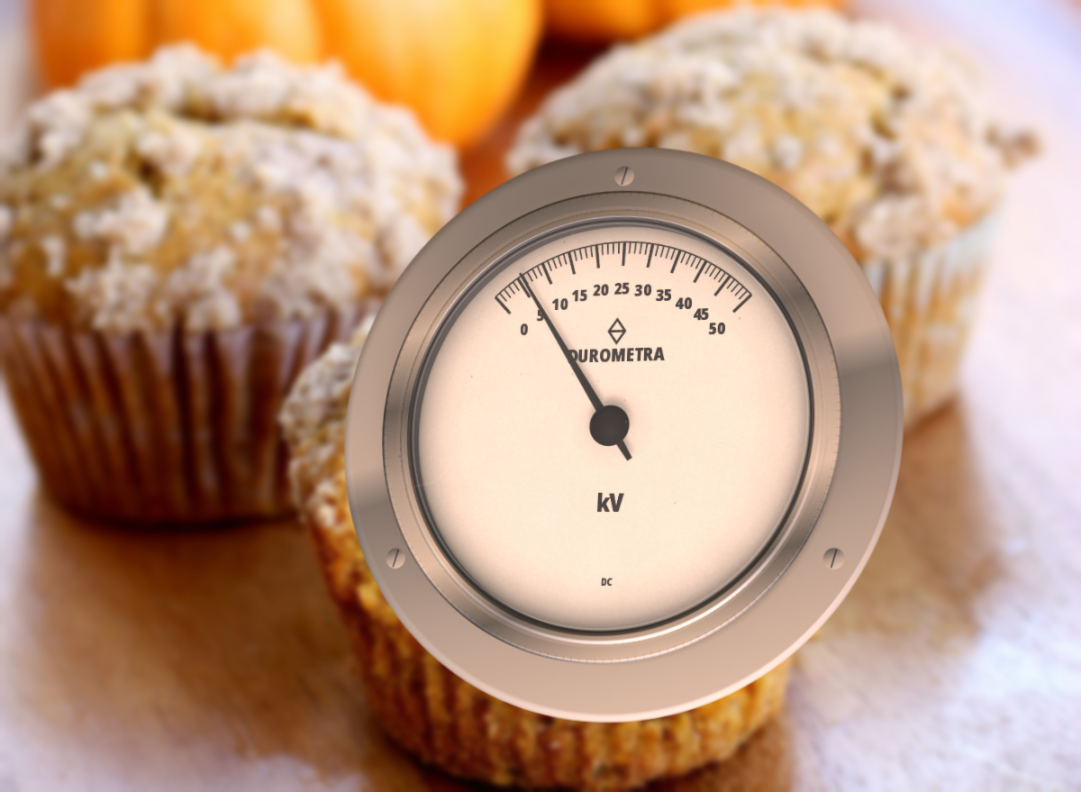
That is **6** kV
